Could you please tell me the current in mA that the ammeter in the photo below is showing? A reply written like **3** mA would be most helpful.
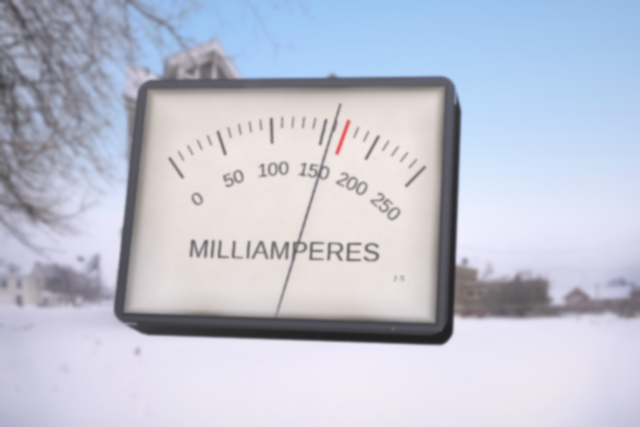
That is **160** mA
